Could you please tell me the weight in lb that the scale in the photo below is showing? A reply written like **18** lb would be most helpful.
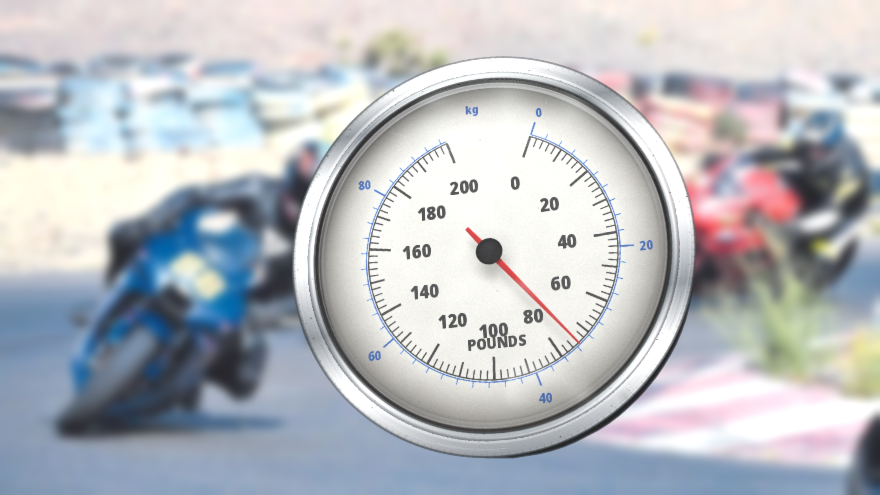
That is **74** lb
